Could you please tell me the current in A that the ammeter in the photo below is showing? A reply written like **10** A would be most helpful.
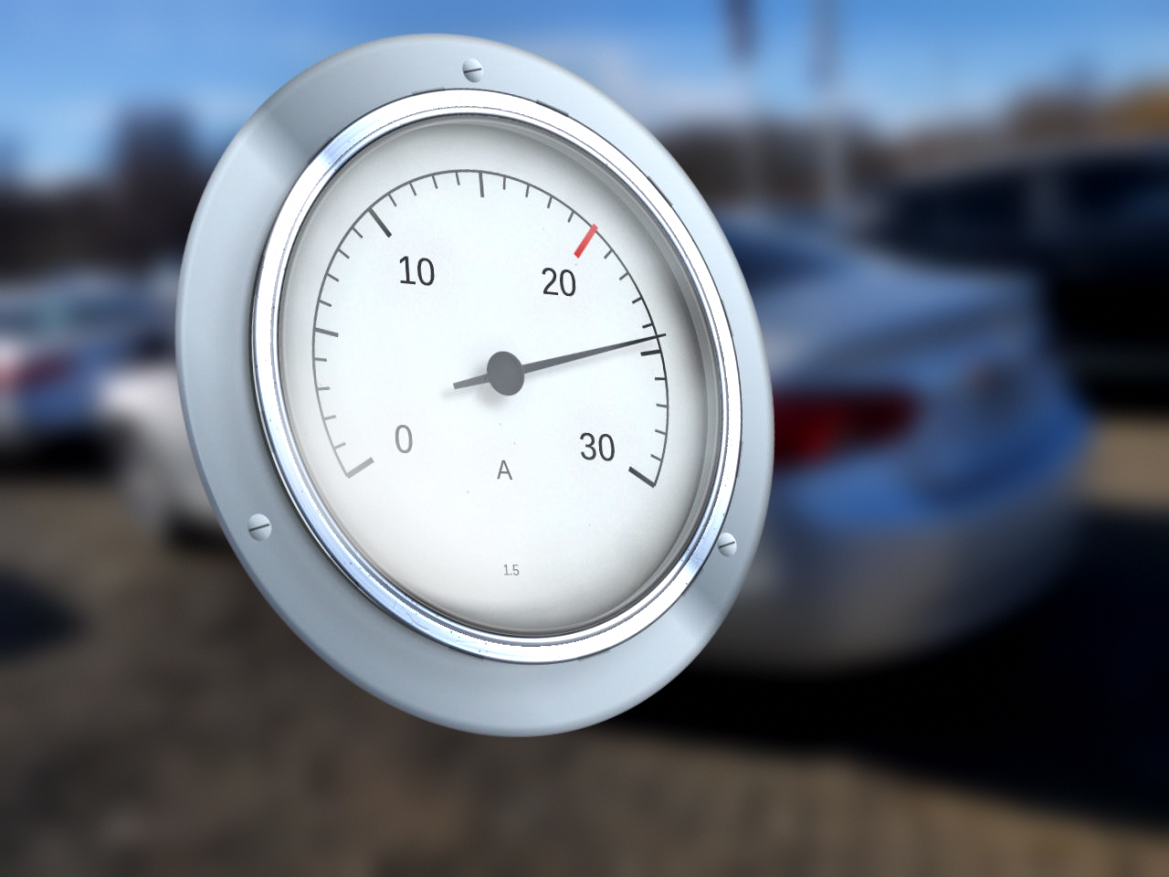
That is **24.5** A
